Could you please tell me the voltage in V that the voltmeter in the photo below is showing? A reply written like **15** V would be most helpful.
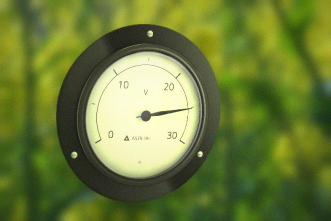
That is **25** V
